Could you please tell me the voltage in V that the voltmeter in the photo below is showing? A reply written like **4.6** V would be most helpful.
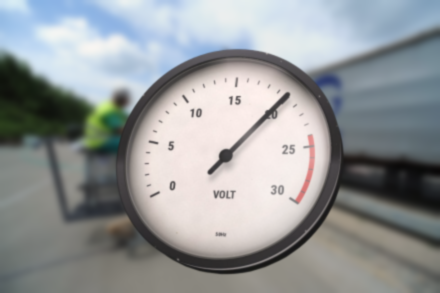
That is **20** V
